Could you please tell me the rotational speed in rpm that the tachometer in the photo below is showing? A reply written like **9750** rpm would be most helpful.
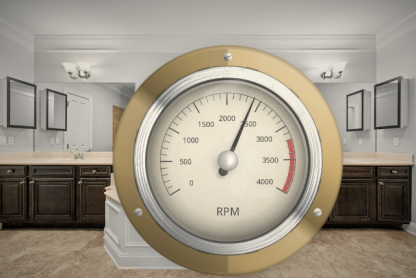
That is **2400** rpm
